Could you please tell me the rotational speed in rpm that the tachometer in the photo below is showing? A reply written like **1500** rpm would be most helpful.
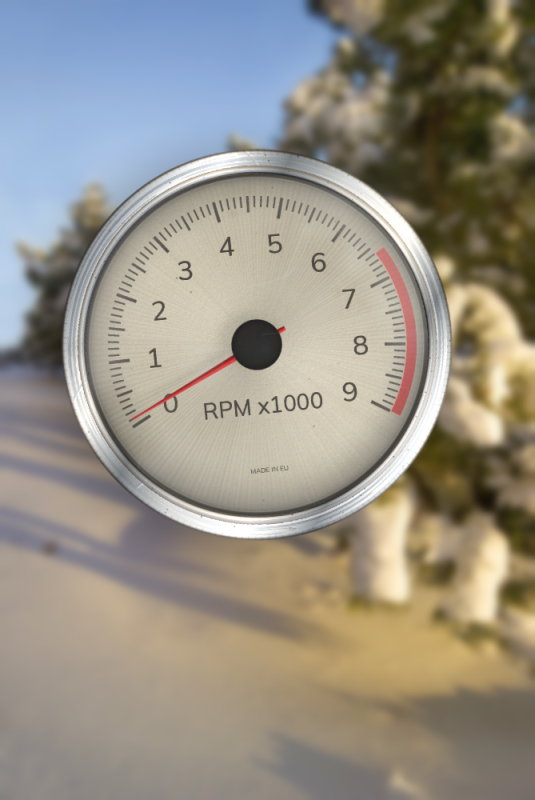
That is **100** rpm
